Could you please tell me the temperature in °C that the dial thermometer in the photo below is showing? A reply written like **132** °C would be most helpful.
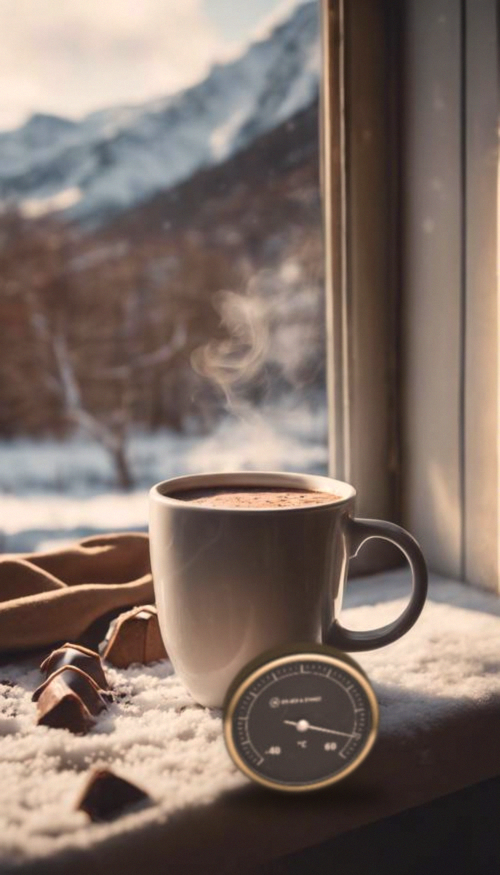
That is **50** °C
